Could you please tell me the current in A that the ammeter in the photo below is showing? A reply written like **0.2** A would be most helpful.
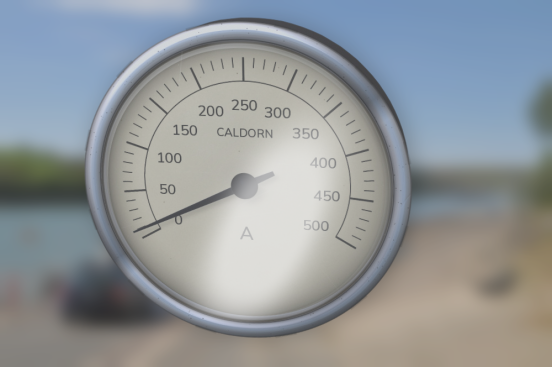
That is **10** A
